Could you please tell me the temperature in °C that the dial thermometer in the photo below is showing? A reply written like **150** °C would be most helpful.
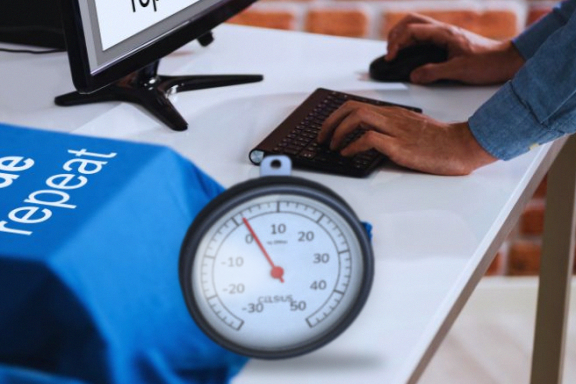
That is **2** °C
